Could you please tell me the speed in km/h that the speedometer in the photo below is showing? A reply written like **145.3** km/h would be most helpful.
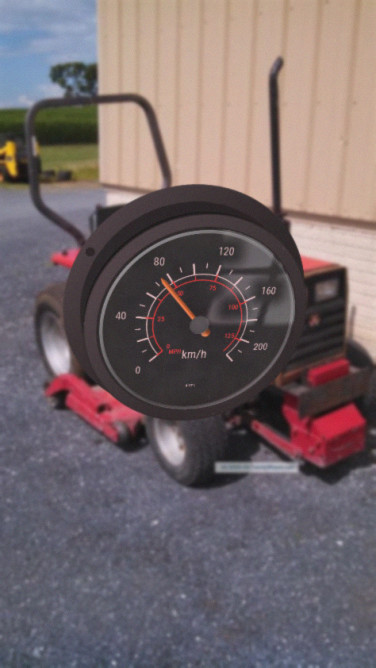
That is **75** km/h
